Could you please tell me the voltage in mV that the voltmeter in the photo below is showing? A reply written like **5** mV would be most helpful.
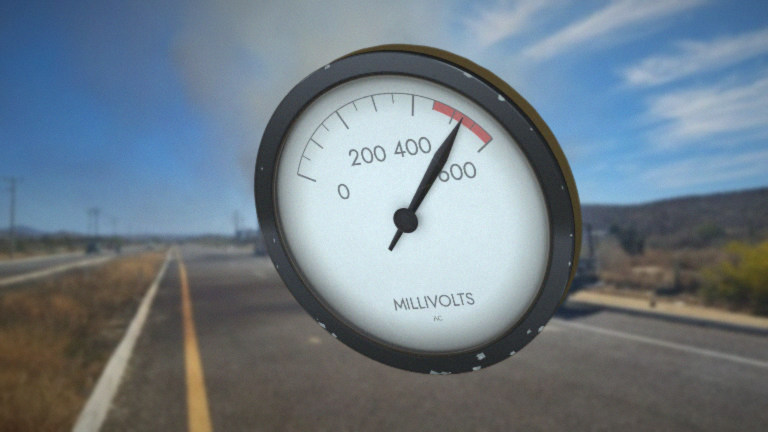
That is **525** mV
